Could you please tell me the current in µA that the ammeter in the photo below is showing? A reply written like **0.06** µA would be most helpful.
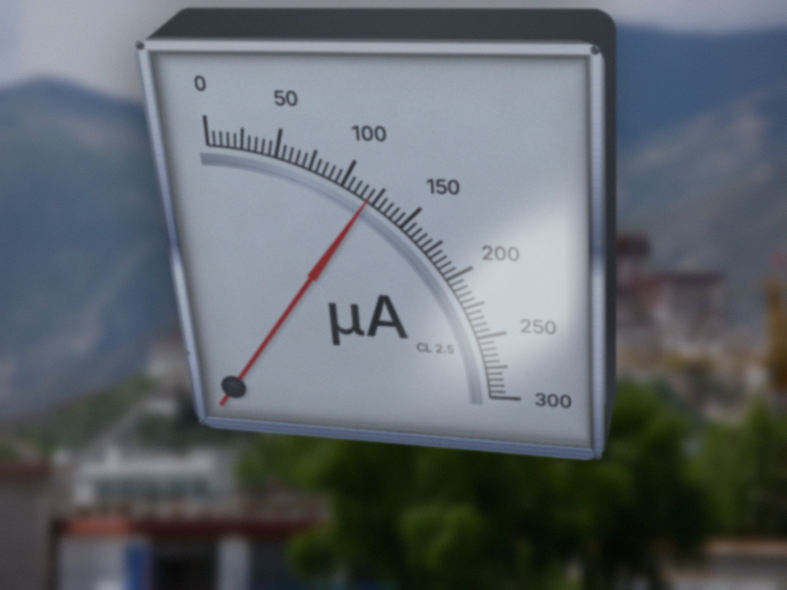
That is **120** µA
